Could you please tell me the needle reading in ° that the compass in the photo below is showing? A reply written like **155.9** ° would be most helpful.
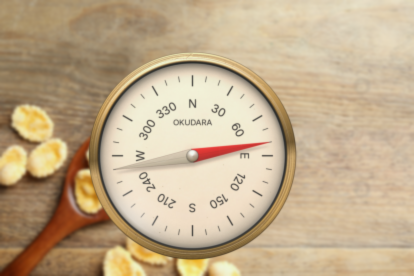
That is **80** °
